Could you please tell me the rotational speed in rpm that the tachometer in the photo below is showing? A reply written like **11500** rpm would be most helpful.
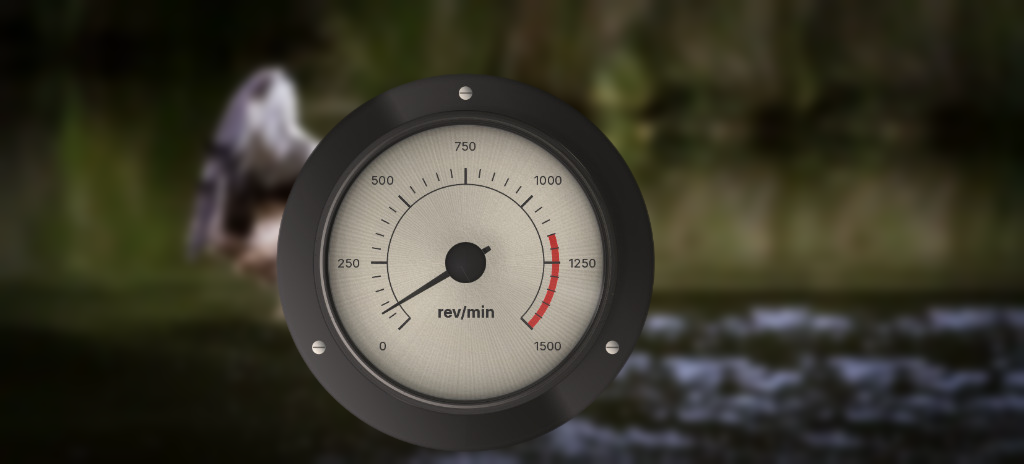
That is **75** rpm
